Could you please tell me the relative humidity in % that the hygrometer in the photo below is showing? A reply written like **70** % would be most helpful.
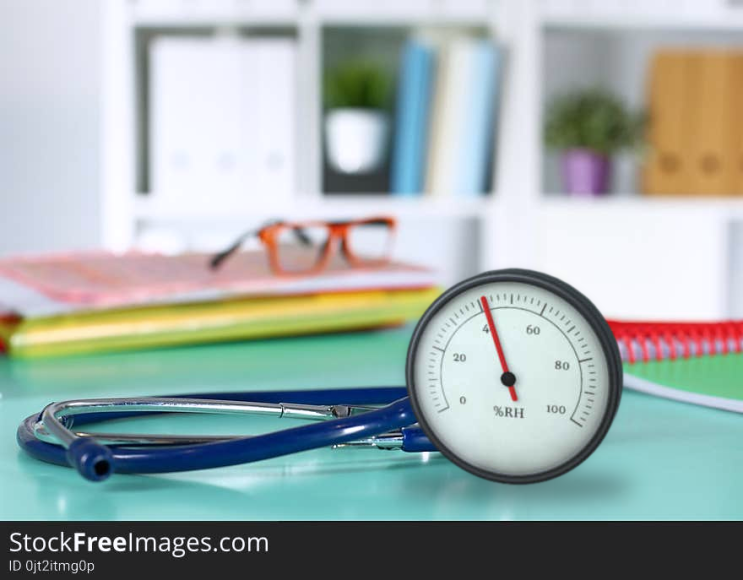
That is **42** %
